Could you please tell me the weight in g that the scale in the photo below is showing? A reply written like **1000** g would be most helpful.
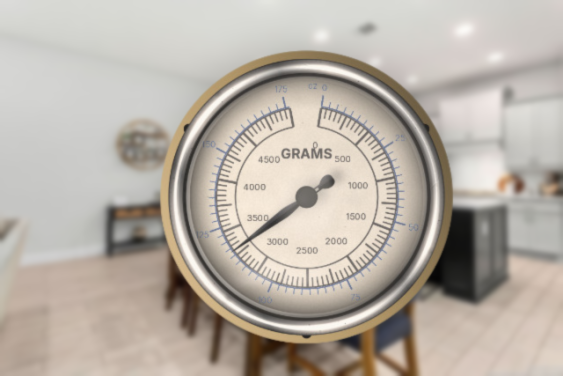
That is **3300** g
